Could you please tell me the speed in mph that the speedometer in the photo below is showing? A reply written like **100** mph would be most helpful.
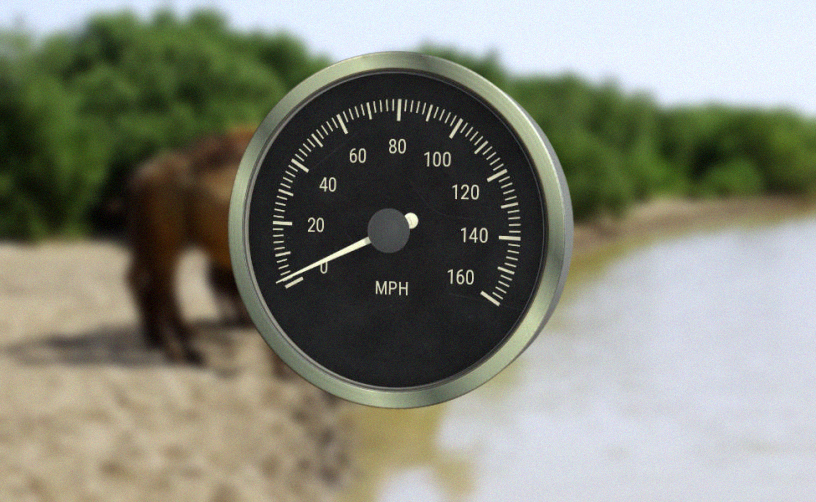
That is **2** mph
